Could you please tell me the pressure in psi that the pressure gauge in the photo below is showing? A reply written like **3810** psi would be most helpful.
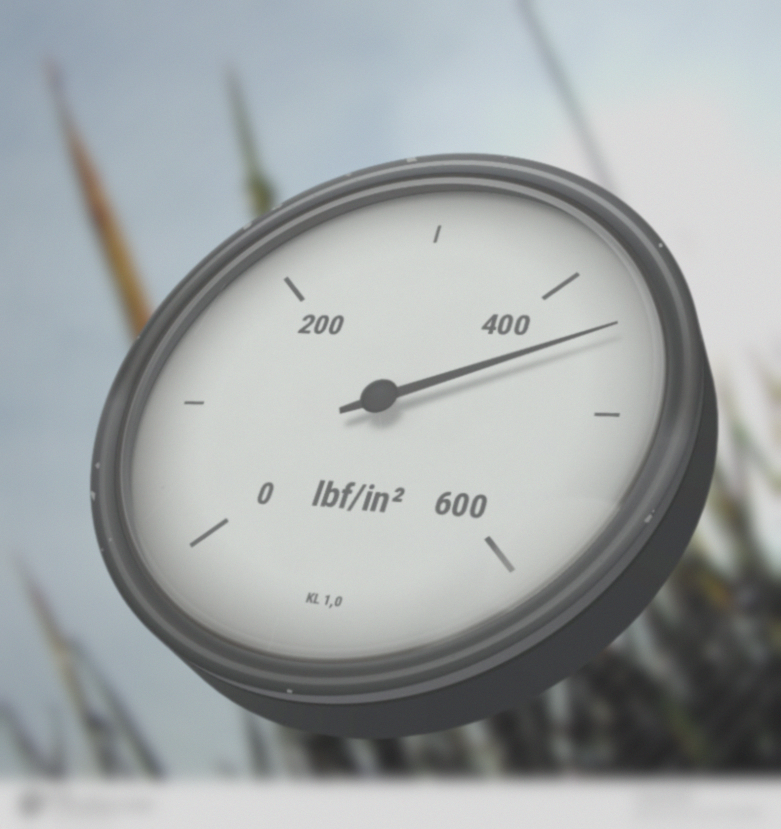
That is **450** psi
